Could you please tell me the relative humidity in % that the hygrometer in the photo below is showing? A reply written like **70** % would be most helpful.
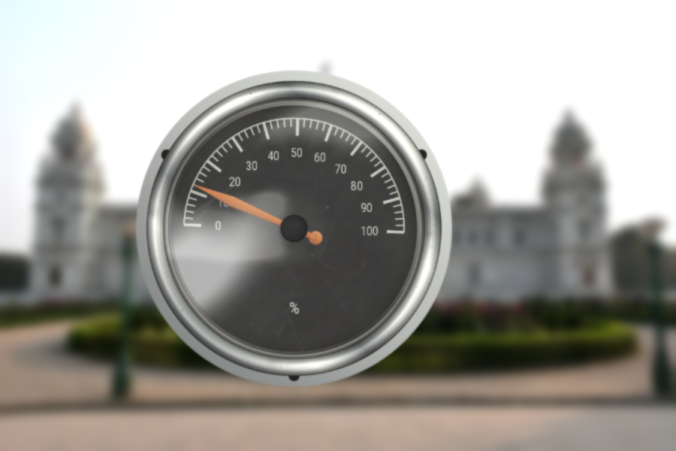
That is **12** %
